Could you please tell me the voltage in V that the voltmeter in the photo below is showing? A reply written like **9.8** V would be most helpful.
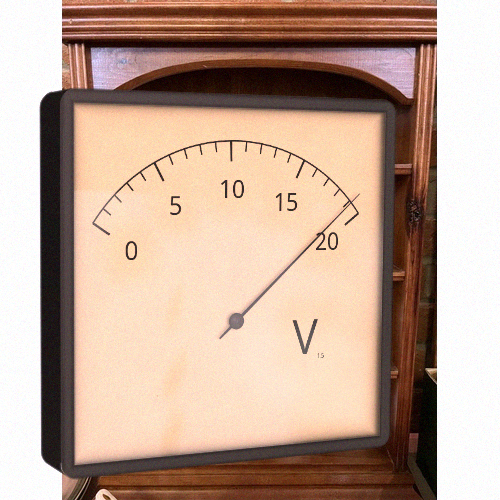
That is **19** V
